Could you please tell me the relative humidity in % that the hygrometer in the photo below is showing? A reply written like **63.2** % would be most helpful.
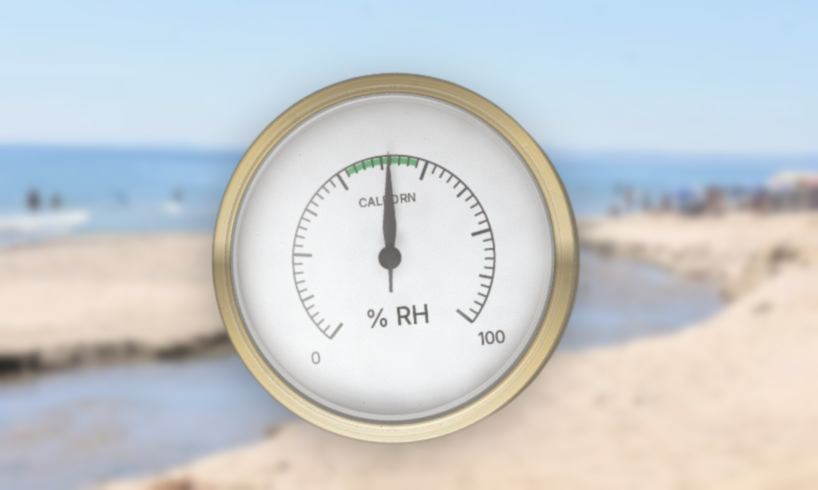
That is **52** %
